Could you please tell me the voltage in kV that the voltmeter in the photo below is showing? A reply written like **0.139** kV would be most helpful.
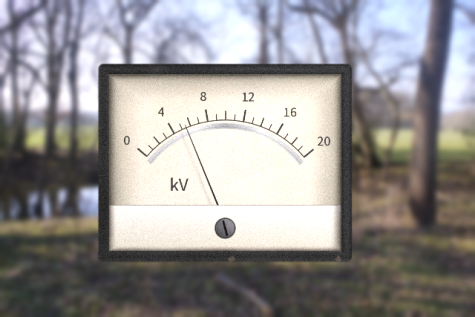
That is **5.5** kV
